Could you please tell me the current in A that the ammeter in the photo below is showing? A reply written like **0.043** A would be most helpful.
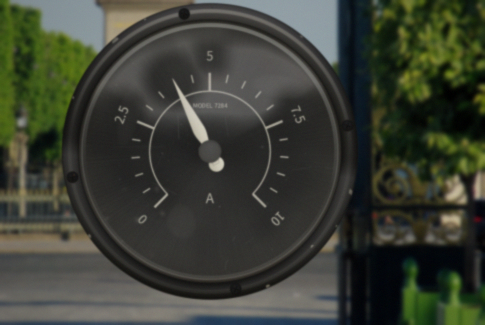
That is **4** A
